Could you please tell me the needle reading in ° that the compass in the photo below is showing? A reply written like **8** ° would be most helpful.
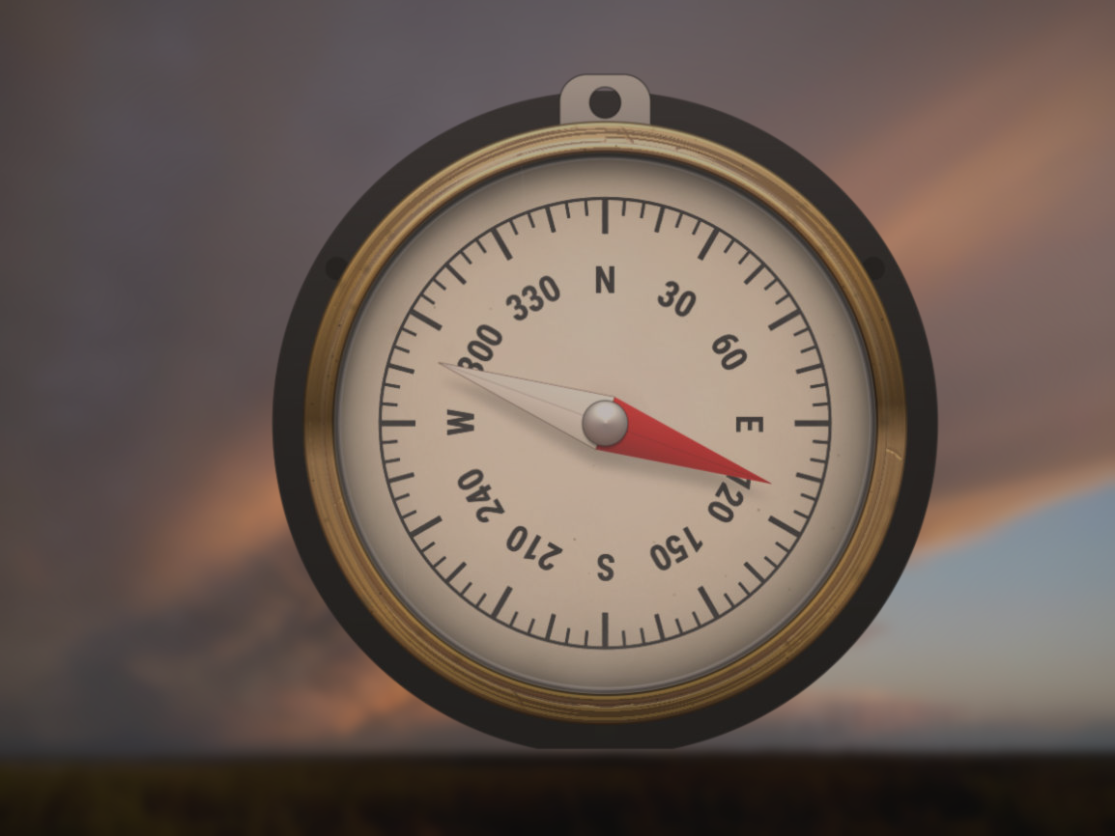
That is **110** °
